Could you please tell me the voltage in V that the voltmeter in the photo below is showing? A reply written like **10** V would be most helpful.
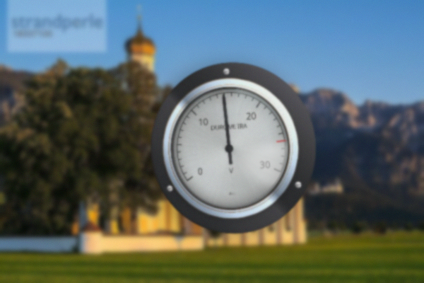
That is **15** V
